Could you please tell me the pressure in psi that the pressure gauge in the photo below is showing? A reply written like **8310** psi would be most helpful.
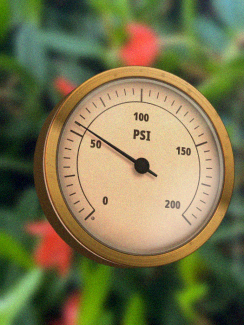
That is **55** psi
